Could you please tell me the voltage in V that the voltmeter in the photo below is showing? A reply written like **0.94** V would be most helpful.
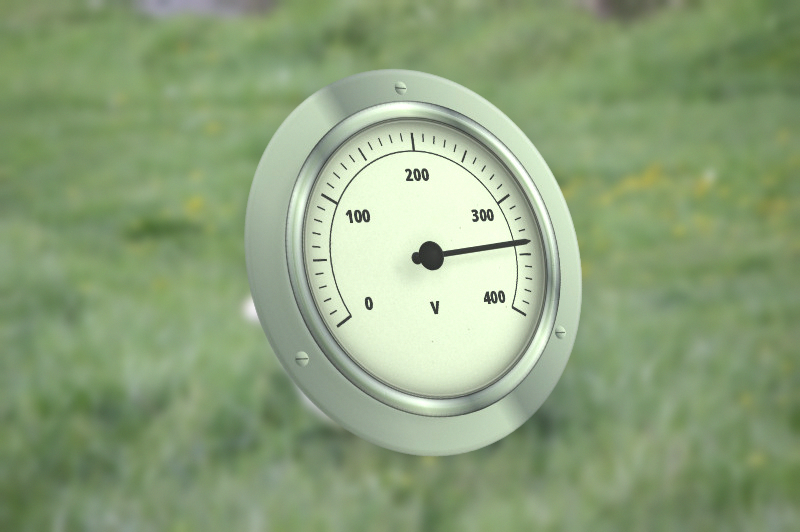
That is **340** V
